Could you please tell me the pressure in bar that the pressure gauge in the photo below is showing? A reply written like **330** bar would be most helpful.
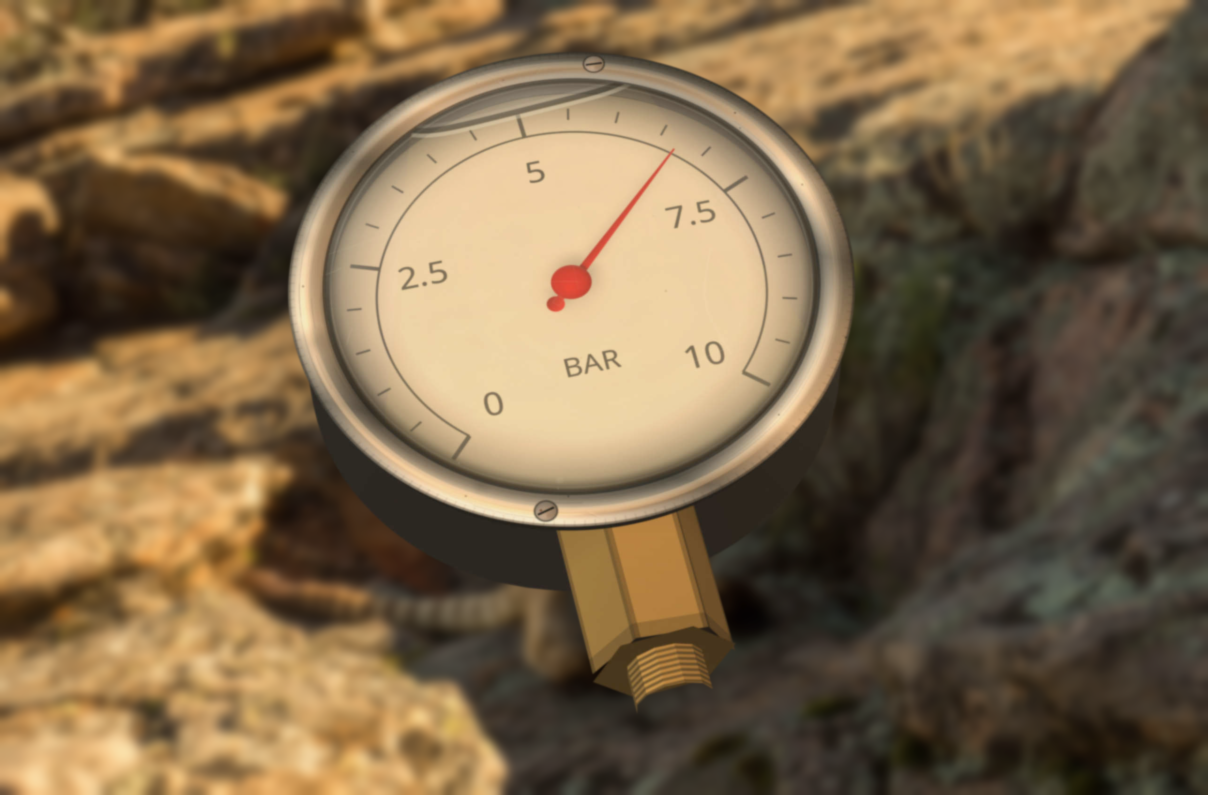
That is **6.75** bar
